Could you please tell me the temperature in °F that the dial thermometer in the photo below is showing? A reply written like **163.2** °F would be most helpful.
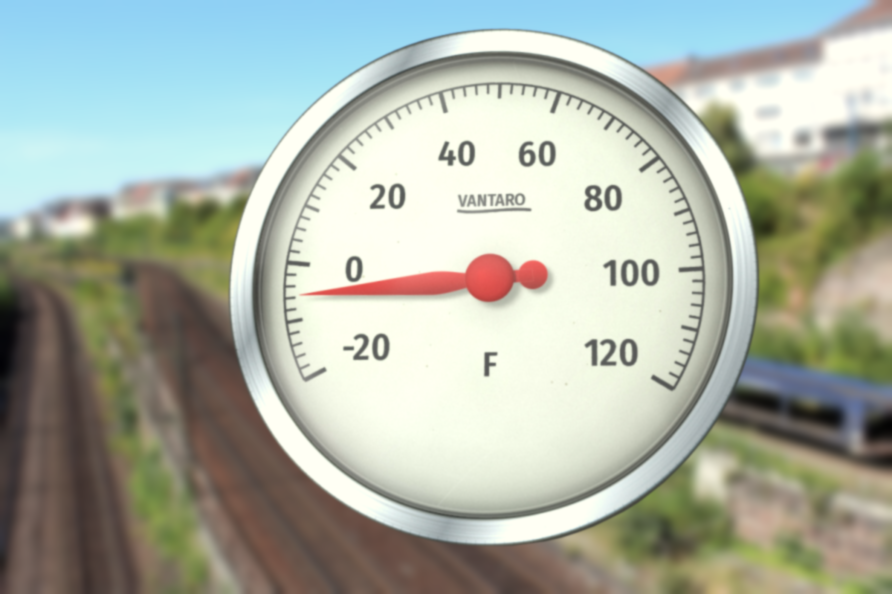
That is **-6** °F
